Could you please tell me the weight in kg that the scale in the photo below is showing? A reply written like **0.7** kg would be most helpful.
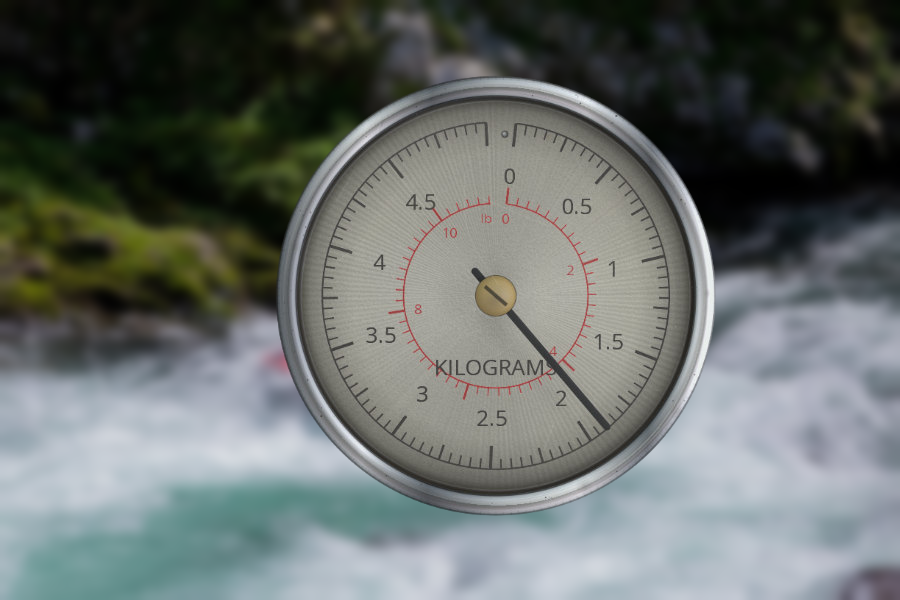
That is **1.9** kg
